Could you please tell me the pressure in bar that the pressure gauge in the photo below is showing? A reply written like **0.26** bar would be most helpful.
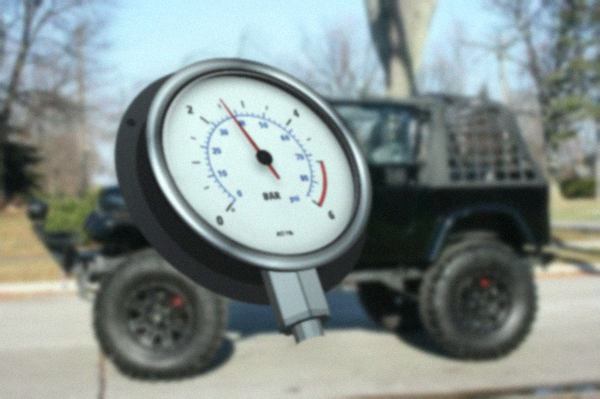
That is **2.5** bar
